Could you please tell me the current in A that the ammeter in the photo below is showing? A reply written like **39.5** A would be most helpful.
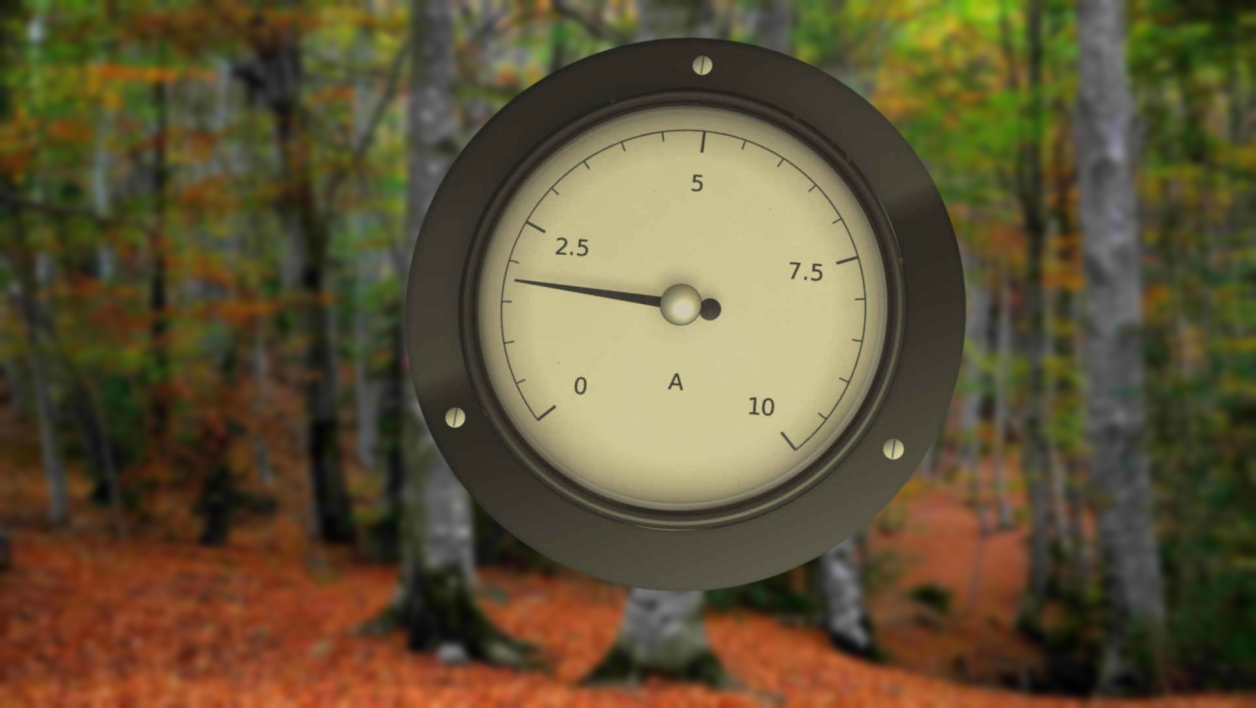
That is **1.75** A
